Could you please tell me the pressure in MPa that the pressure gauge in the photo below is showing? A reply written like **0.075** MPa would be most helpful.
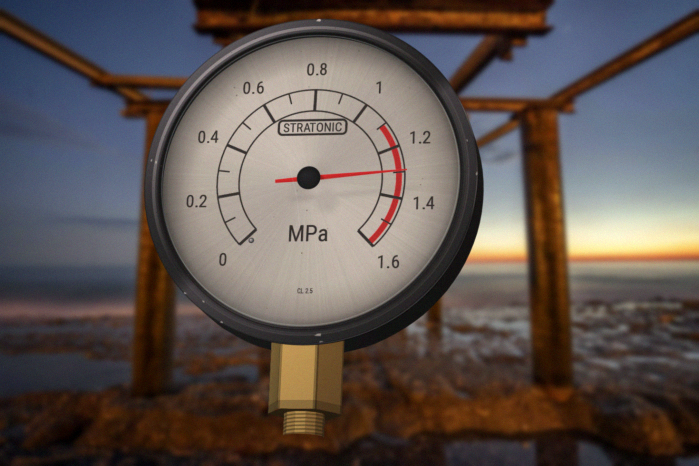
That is **1.3** MPa
